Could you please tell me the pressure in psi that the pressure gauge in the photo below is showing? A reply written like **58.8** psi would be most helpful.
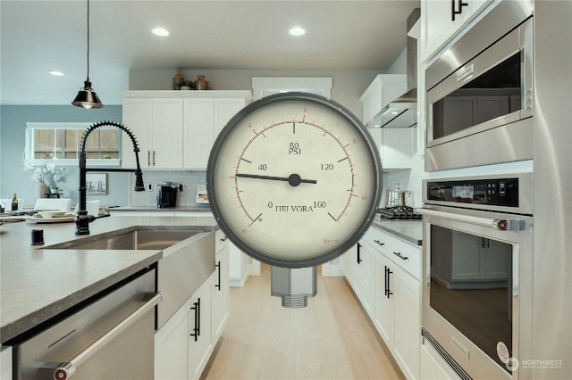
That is **30** psi
